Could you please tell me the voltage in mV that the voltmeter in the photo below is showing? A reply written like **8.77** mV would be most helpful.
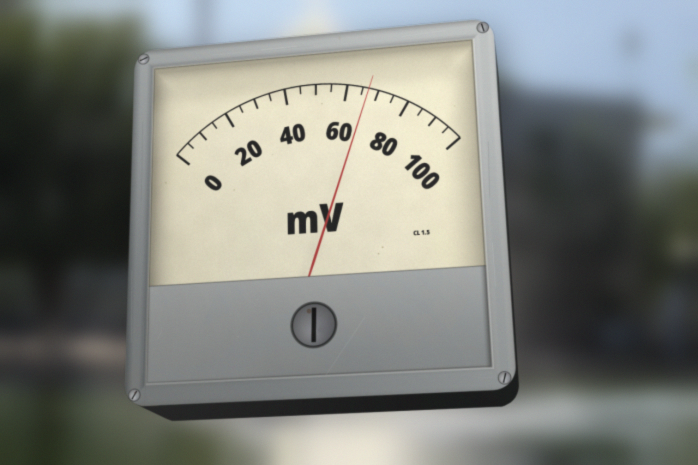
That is **67.5** mV
